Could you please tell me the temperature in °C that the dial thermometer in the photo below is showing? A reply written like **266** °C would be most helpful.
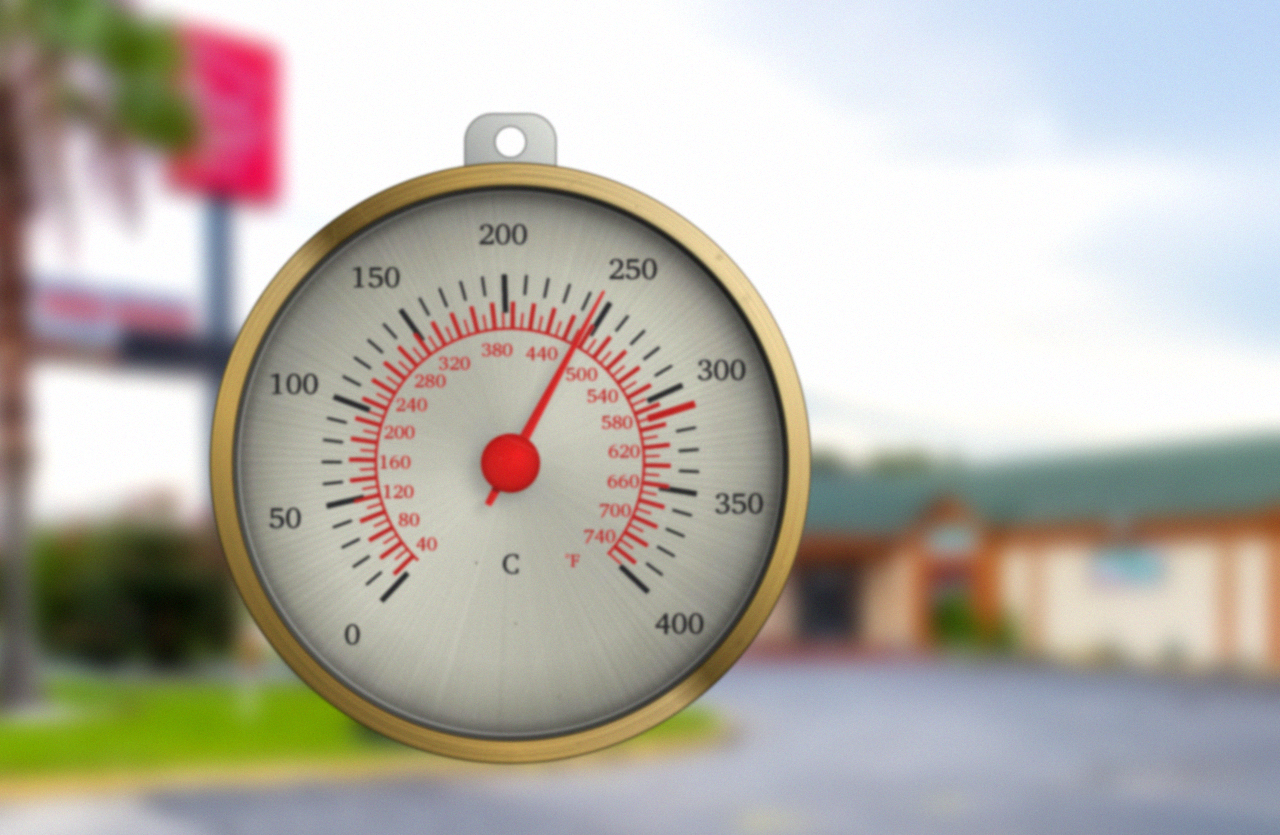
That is **245** °C
